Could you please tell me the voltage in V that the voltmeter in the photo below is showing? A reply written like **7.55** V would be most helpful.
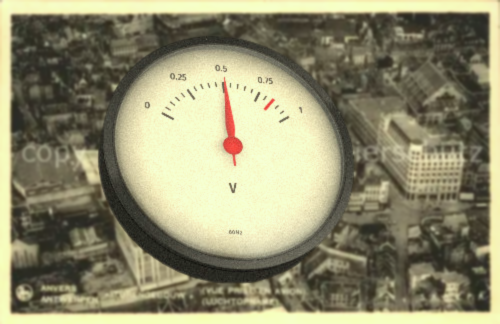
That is **0.5** V
